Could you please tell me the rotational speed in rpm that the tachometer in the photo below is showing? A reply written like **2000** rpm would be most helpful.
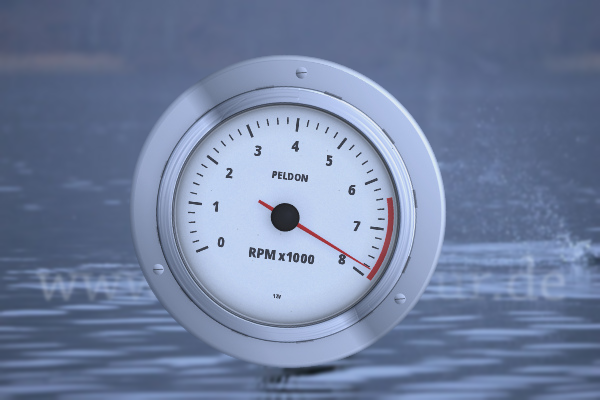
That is **7800** rpm
